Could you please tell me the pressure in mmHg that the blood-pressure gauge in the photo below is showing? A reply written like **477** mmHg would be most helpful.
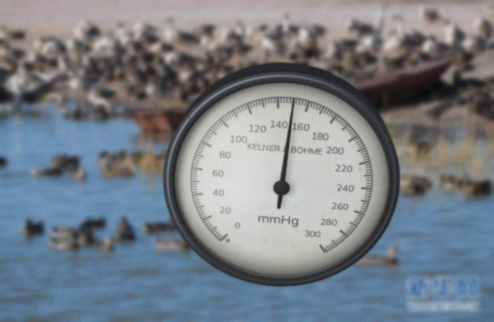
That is **150** mmHg
